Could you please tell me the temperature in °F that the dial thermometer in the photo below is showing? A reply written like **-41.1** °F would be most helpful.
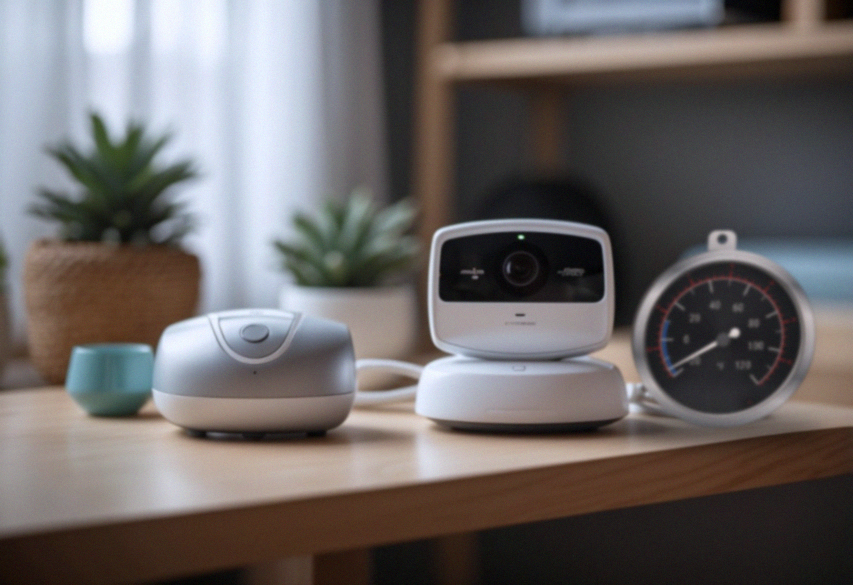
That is **-15** °F
